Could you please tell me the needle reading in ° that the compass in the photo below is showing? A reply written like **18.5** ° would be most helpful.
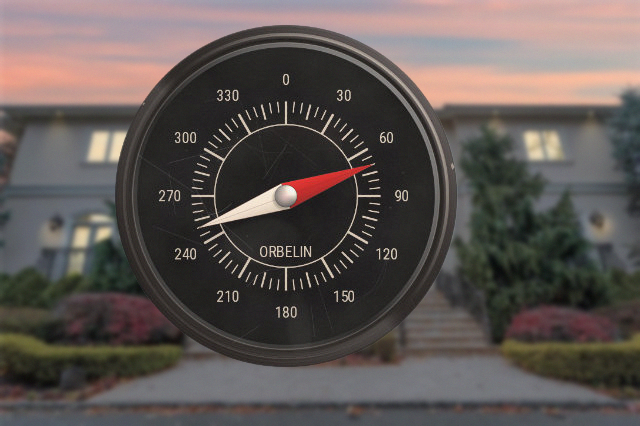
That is **70** °
